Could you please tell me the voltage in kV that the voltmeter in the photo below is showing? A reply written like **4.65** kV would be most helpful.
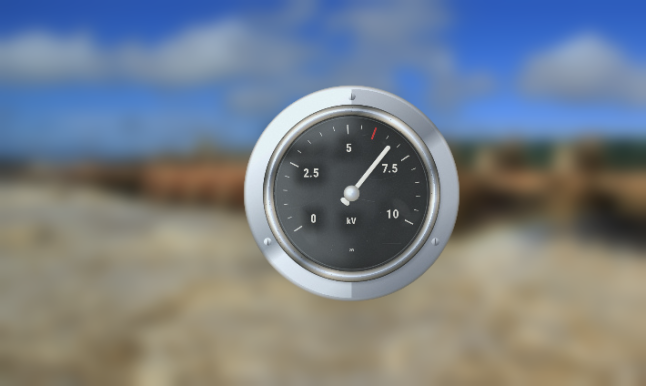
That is **6.75** kV
